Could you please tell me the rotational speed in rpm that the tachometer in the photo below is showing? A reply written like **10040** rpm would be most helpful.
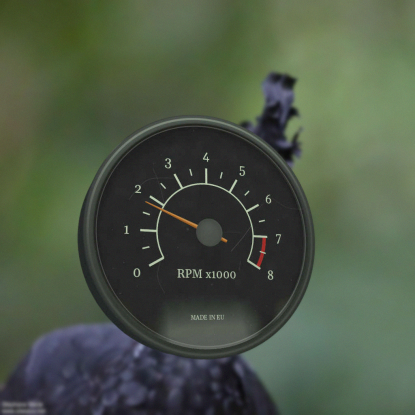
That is **1750** rpm
